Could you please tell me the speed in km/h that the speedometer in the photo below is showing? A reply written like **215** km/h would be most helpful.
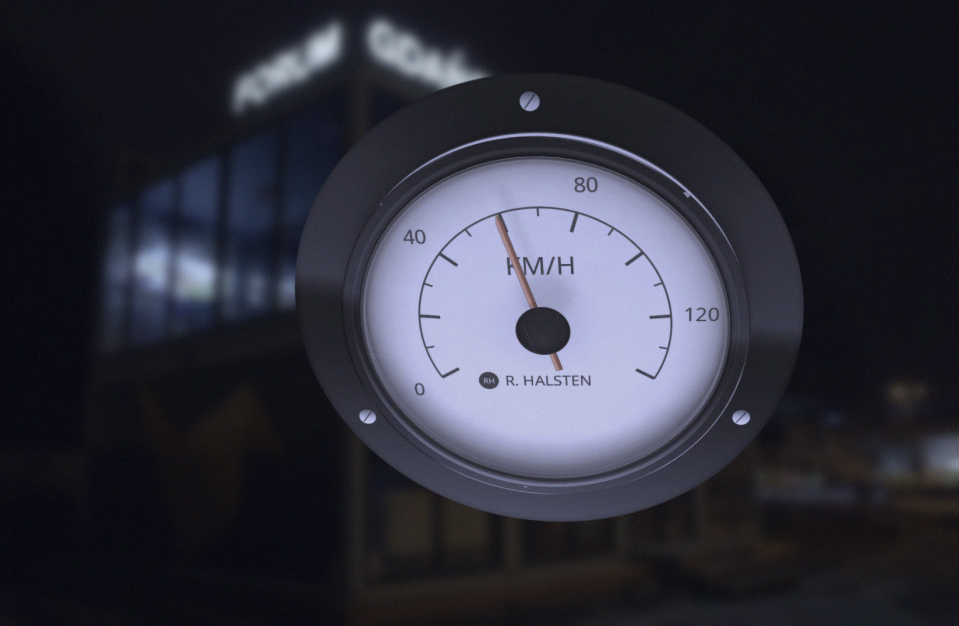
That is **60** km/h
